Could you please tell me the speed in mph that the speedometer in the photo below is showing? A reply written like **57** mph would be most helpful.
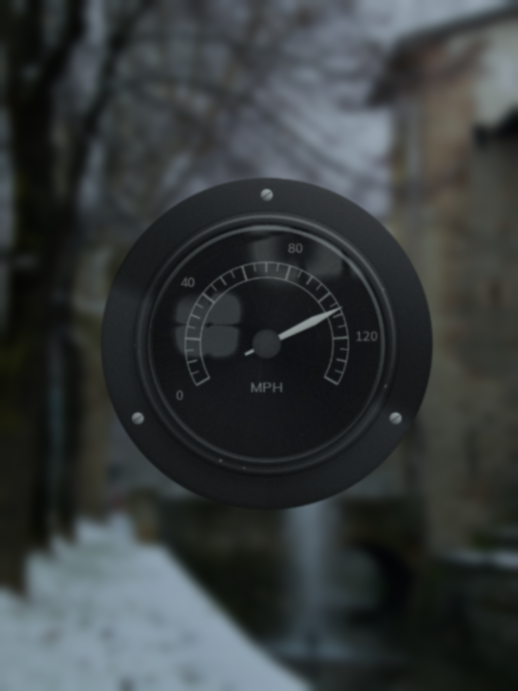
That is **107.5** mph
